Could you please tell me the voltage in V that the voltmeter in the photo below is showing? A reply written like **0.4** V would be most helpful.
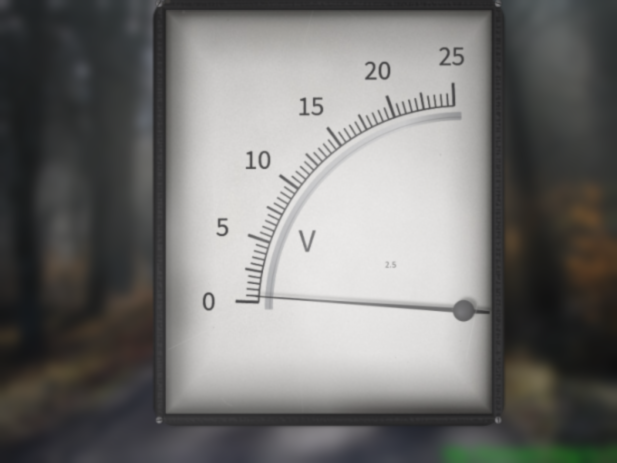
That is **0.5** V
